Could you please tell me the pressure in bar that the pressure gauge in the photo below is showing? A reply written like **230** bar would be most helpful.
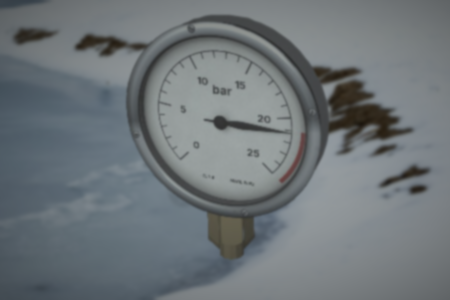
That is **21** bar
